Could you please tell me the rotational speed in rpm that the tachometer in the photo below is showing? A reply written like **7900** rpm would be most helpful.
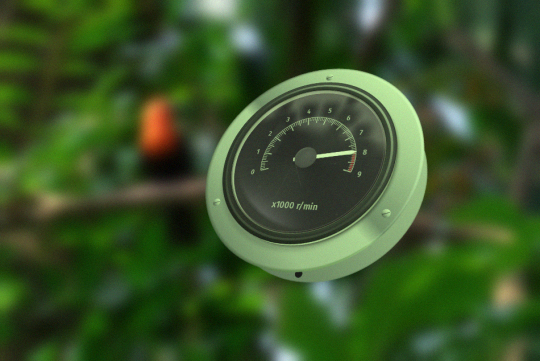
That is **8000** rpm
